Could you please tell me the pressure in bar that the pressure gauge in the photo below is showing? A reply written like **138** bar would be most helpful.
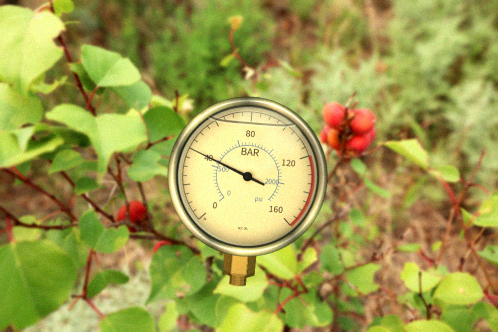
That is **40** bar
